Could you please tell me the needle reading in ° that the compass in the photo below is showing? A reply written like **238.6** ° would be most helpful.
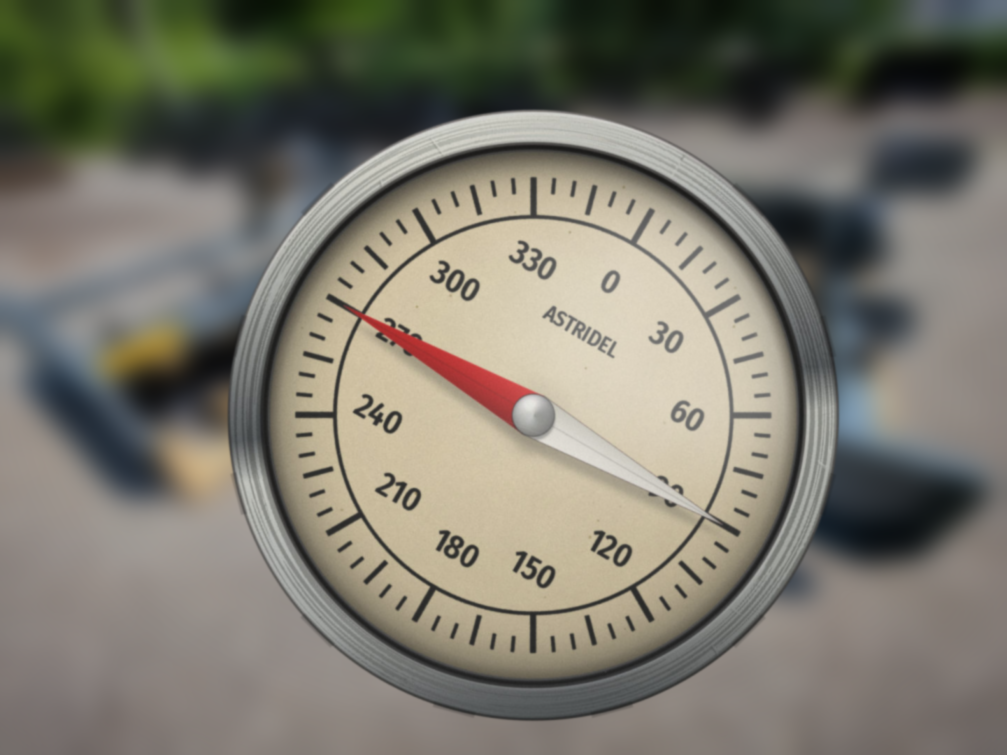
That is **270** °
